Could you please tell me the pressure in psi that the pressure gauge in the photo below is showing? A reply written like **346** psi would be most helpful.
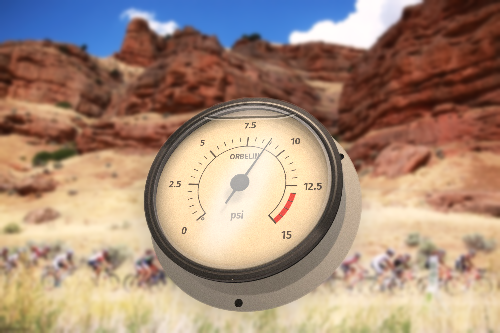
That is **9** psi
